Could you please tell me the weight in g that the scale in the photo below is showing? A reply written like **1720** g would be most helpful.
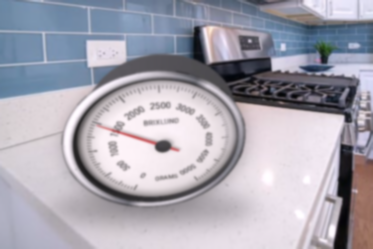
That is **1500** g
